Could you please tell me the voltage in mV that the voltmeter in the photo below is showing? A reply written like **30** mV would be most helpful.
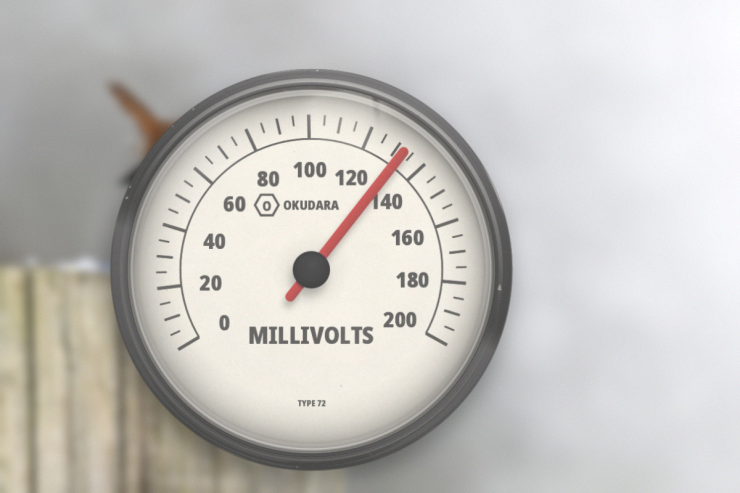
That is **132.5** mV
